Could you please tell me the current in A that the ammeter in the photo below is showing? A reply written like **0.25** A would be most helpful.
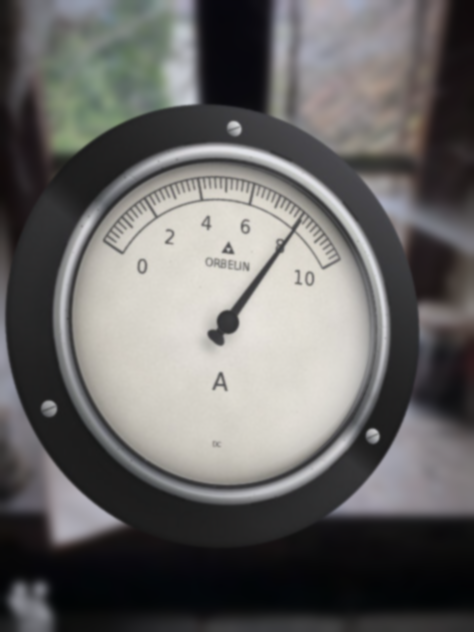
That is **8** A
